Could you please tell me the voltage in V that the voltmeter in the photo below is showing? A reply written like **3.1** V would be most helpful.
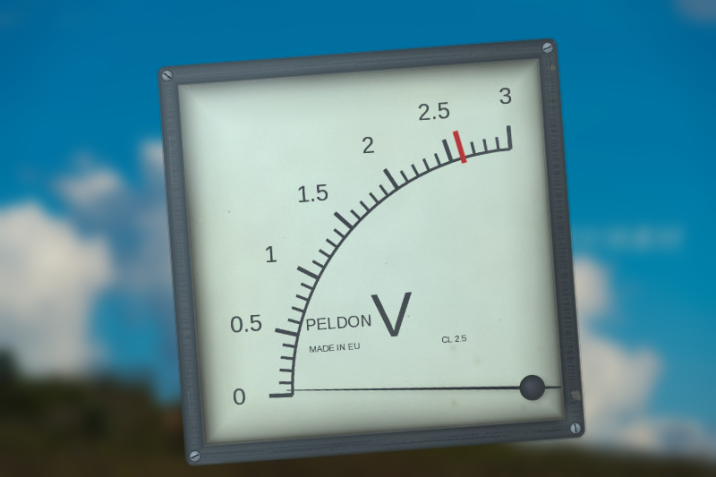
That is **0.05** V
